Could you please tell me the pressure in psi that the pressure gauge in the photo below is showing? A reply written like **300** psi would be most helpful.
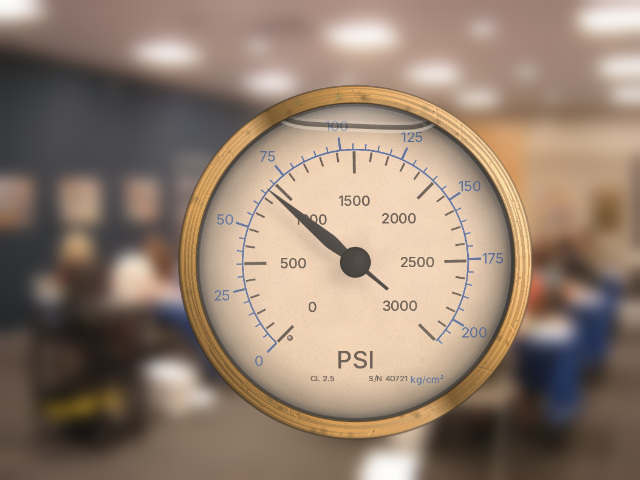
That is **950** psi
